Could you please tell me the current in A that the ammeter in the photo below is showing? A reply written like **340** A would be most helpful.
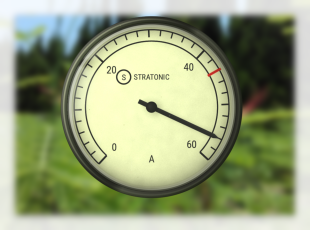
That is **56** A
